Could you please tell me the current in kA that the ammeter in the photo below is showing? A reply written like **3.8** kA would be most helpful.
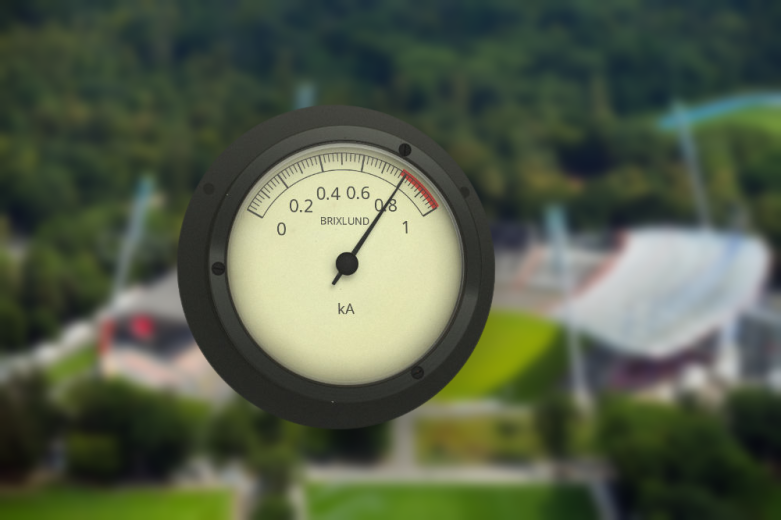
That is **0.8** kA
